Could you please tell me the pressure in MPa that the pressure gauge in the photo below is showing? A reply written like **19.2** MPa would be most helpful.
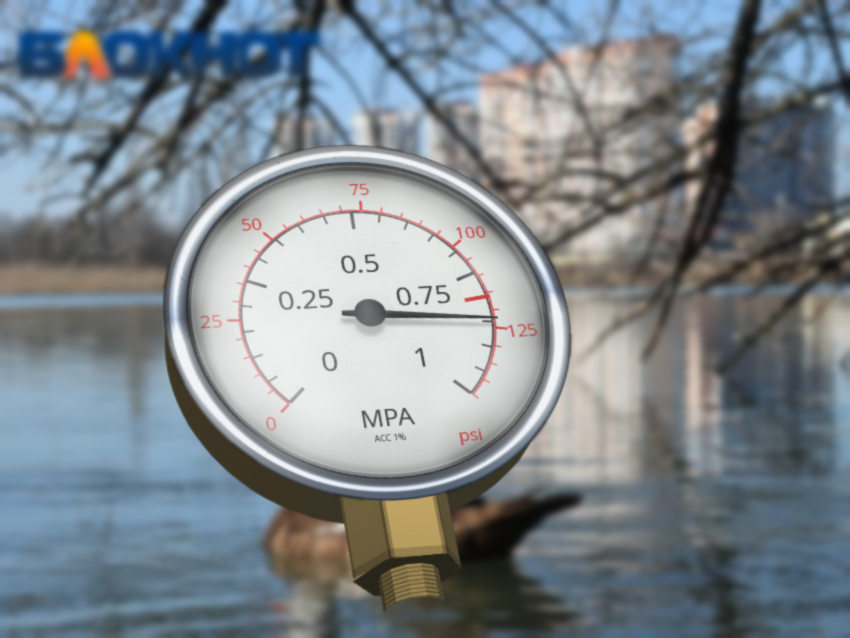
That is **0.85** MPa
